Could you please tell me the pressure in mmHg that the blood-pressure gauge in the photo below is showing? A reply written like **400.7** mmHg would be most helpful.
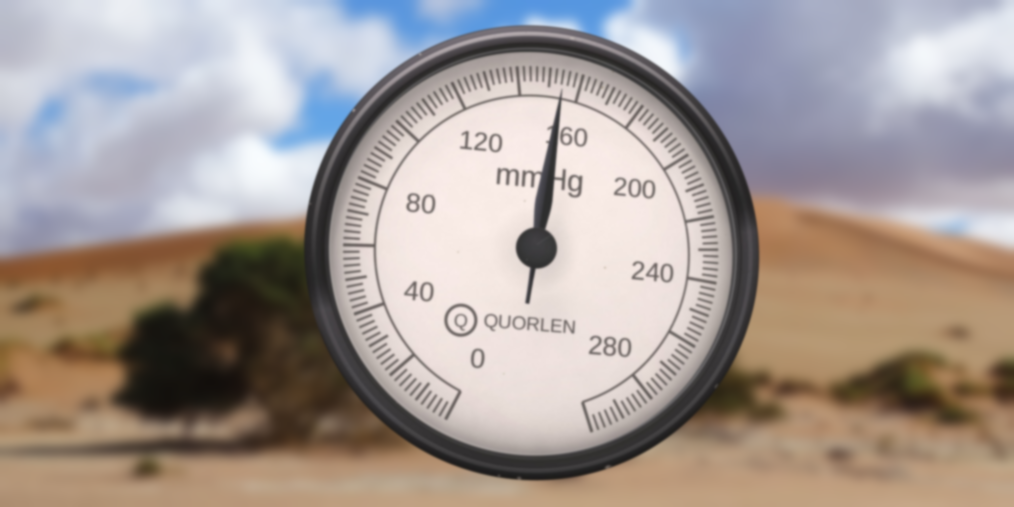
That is **154** mmHg
